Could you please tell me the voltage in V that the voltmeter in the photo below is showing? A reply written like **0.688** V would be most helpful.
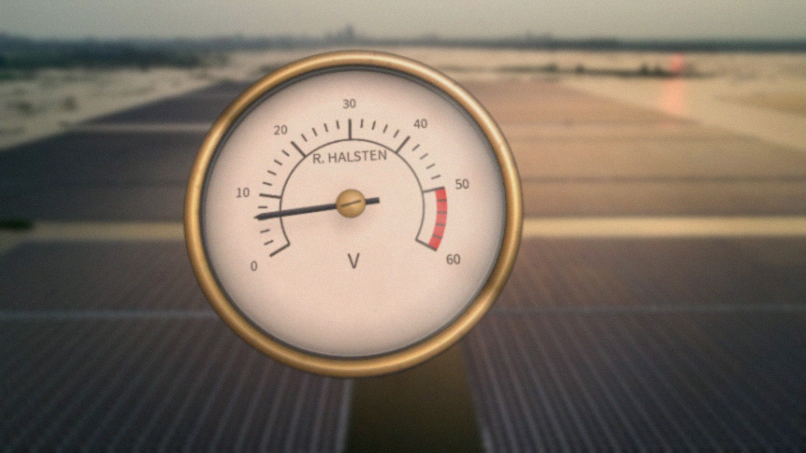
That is **6** V
